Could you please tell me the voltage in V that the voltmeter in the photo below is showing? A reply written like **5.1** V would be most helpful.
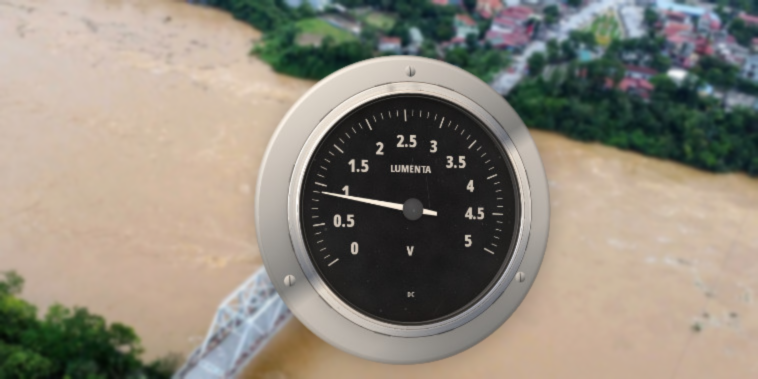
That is **0.9** V
